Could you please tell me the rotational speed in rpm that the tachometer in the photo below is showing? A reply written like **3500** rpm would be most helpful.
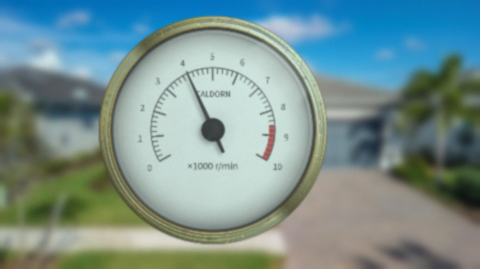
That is **4000** rpm
